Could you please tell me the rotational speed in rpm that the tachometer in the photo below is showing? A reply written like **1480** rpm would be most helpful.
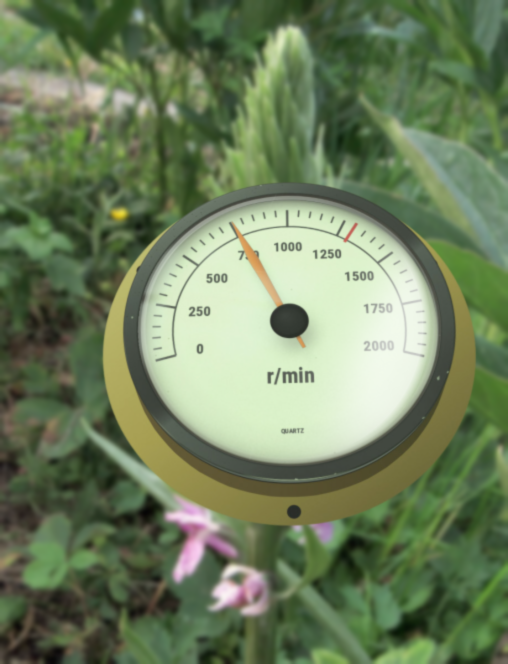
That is **750** rpm
